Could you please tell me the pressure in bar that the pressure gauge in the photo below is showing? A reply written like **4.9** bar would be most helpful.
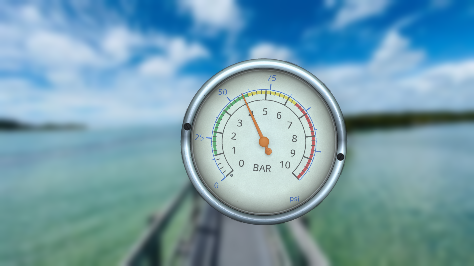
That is **4** bar
